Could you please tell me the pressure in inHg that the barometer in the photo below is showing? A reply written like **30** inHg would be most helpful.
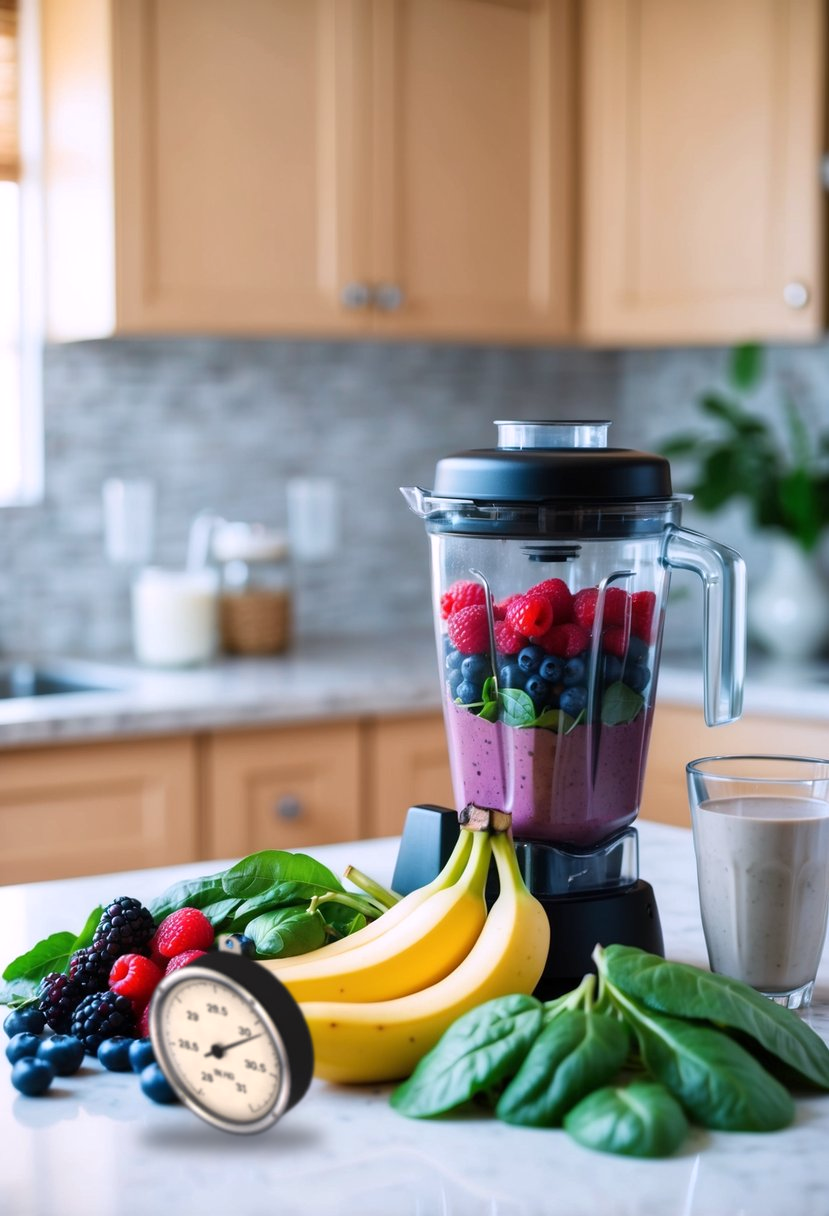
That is **30.1** inHg
